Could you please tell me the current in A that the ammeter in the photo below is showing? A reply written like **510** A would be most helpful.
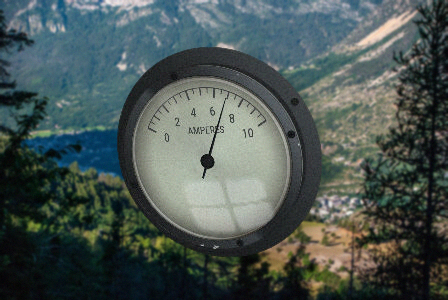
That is **7** A
